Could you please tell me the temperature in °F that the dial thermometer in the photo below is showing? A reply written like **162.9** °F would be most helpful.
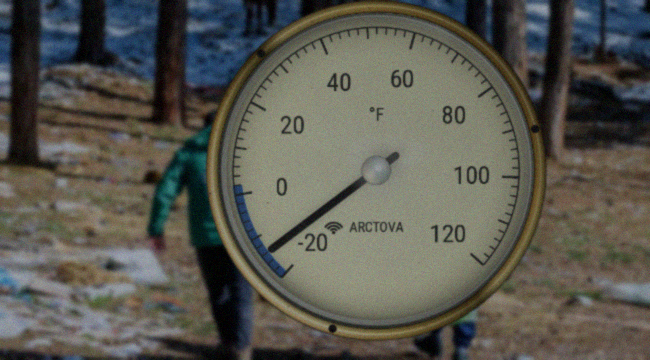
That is **-14** °F
